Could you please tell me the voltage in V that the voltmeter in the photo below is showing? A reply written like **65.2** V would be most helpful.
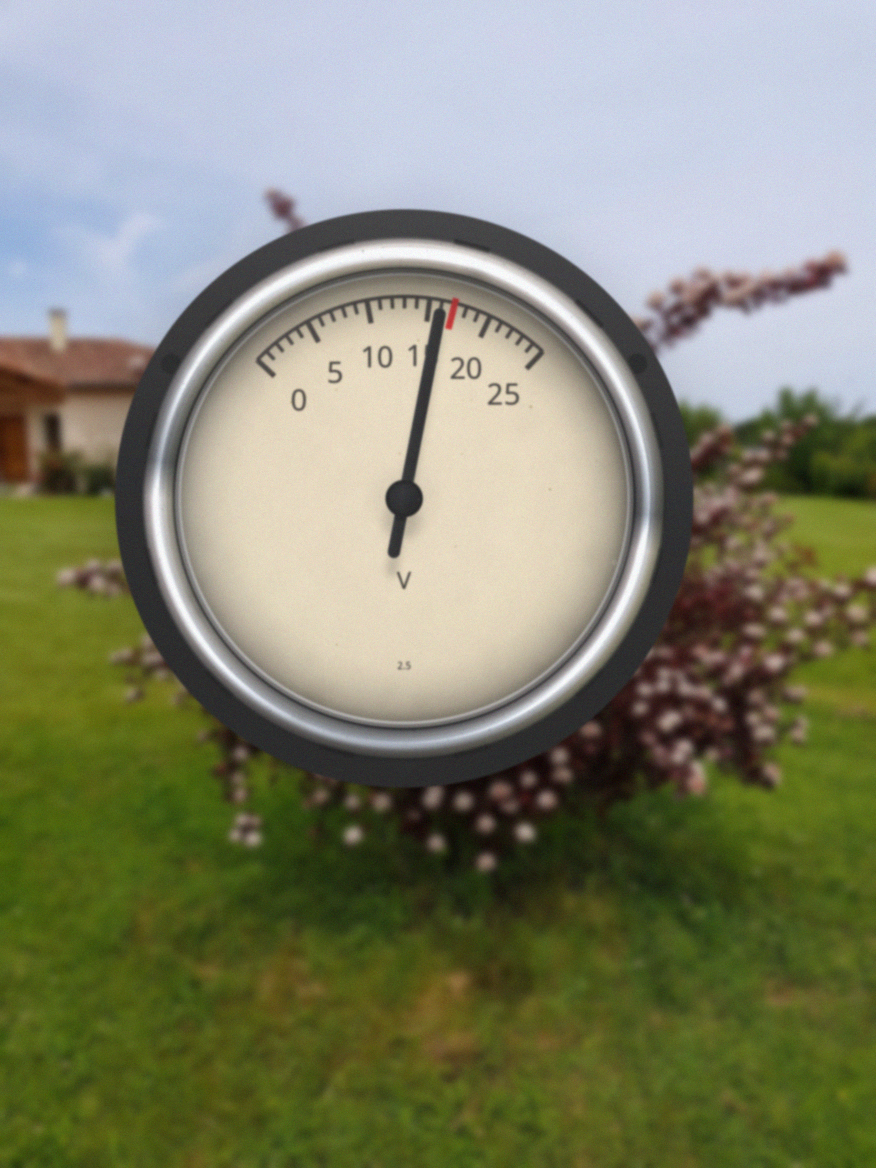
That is **16** V
